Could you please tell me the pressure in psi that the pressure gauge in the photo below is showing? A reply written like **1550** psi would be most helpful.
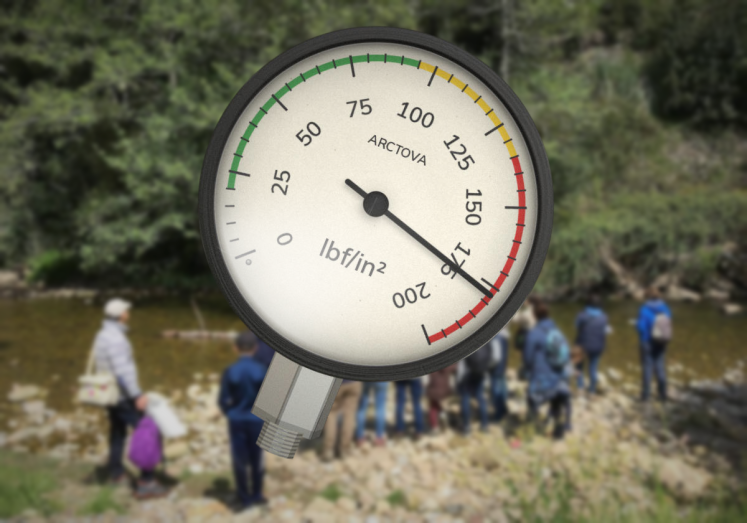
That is **177.5** psi
